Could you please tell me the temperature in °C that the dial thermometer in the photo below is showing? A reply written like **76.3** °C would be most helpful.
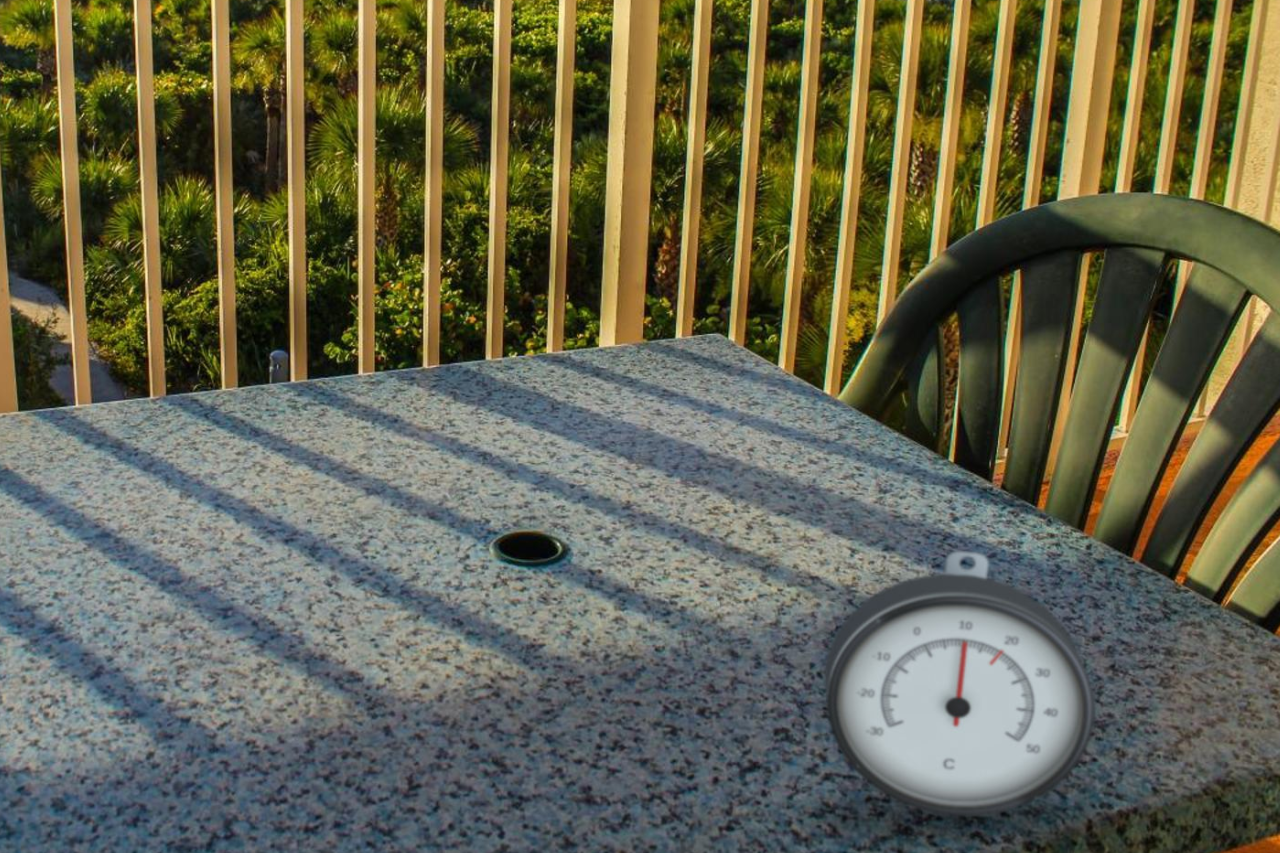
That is **10** °C
